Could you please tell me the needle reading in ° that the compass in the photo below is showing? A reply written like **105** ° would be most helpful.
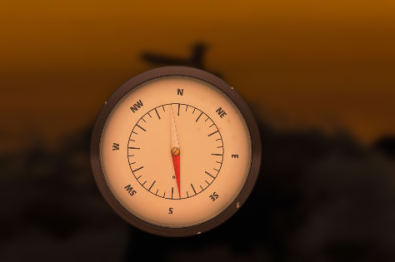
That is **170** °
